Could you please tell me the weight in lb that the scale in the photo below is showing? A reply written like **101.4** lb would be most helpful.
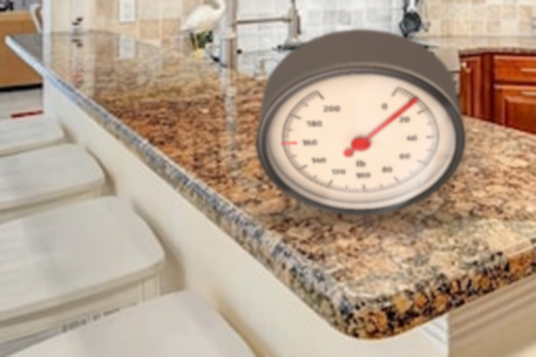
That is **10** lb
